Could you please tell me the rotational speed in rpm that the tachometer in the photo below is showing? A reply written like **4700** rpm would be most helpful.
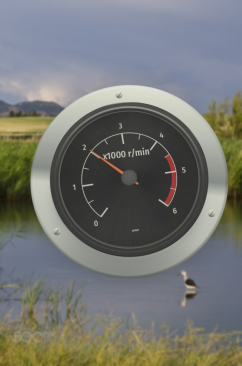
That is **2000** rpm
